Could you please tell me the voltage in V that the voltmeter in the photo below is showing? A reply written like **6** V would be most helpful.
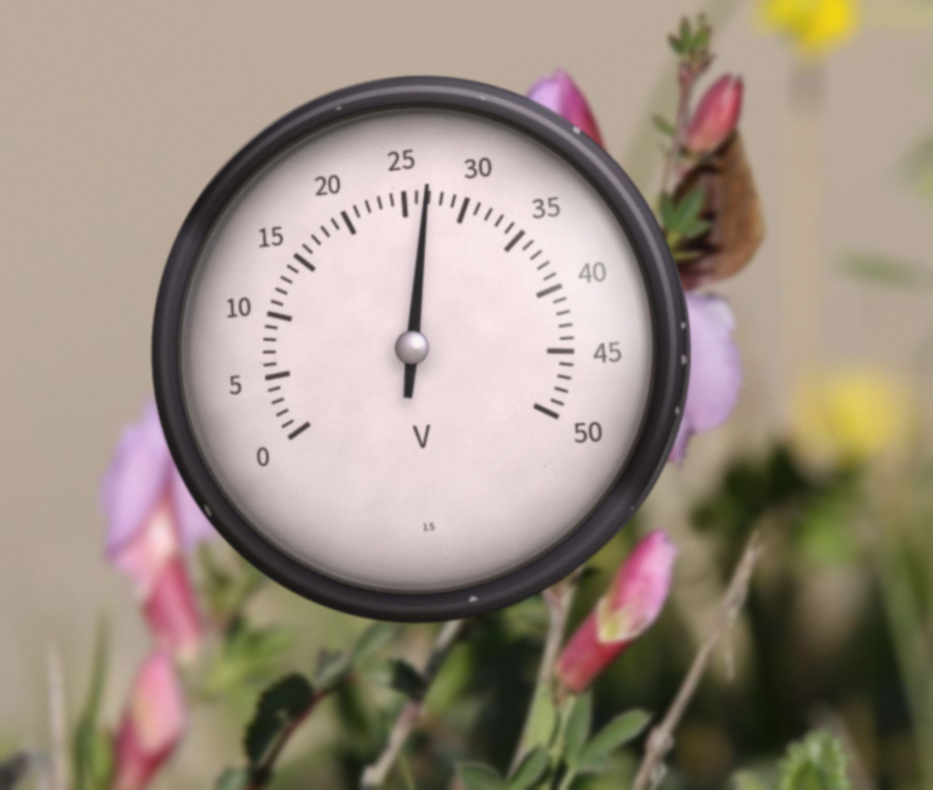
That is **27** V
